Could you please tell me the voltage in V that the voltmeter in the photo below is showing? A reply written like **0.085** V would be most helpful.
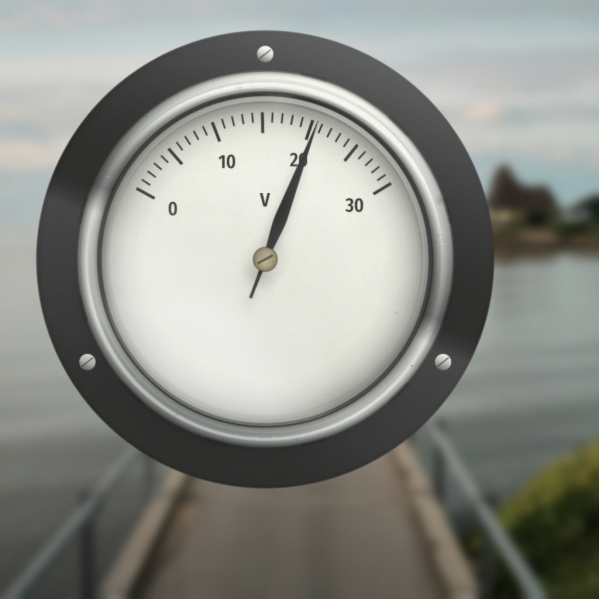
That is **20.5** V
